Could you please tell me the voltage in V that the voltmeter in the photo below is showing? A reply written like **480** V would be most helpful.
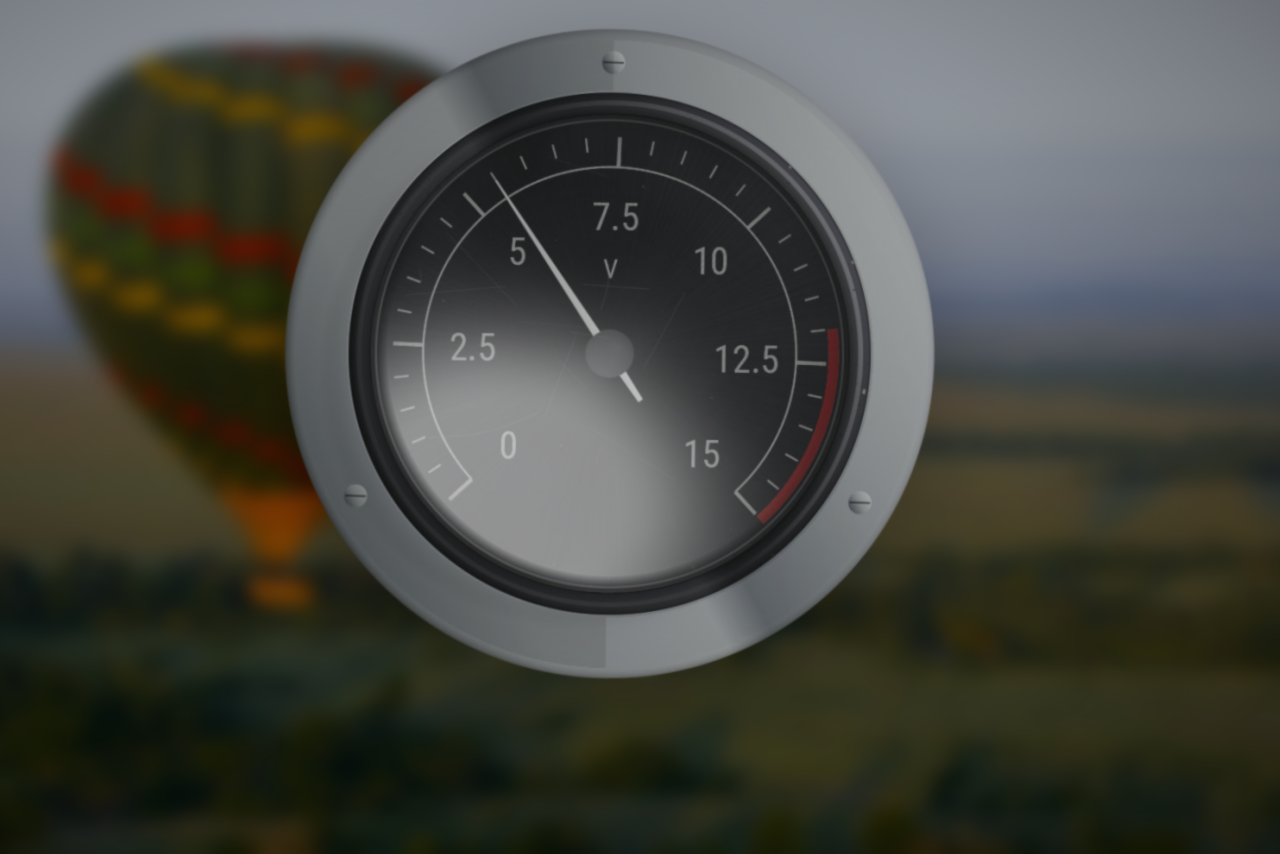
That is **5.5** V
